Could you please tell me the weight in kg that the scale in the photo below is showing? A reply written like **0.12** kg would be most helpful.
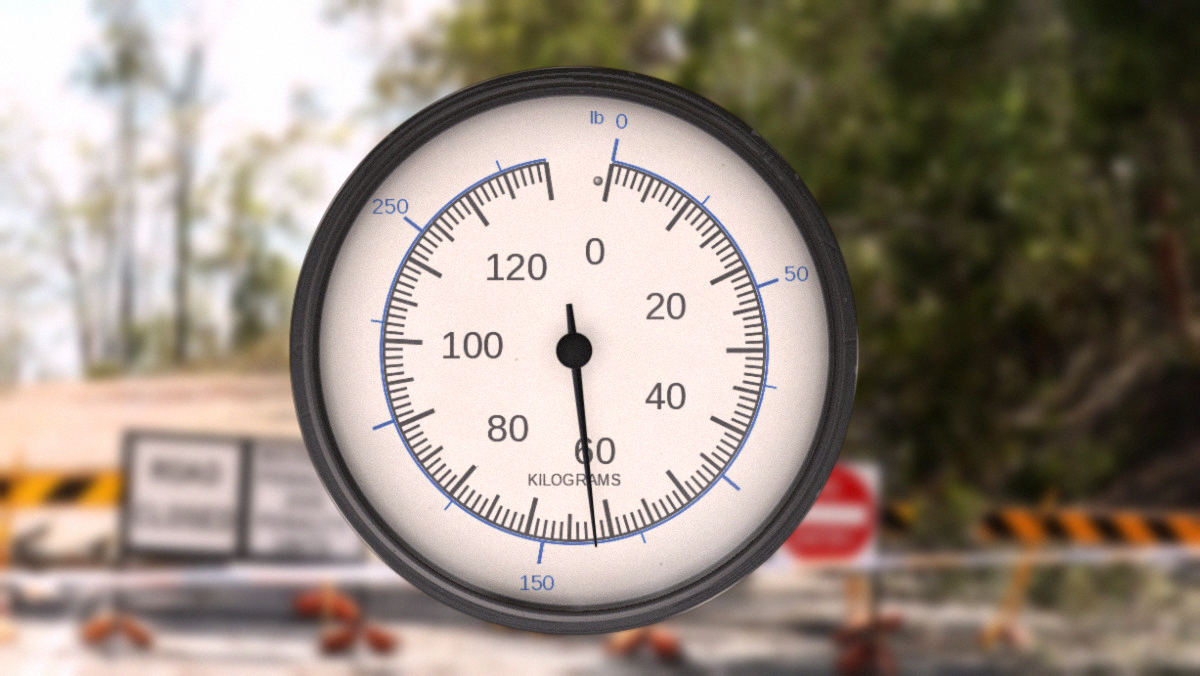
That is **62** kg
